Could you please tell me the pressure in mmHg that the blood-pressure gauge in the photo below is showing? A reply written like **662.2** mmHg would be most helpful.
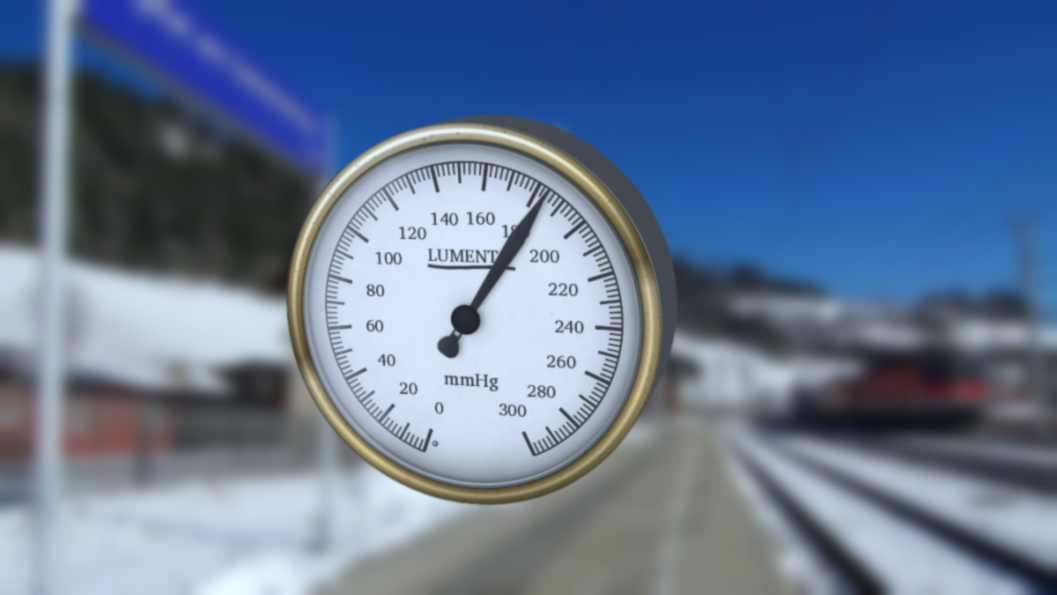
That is **184** mmHg
